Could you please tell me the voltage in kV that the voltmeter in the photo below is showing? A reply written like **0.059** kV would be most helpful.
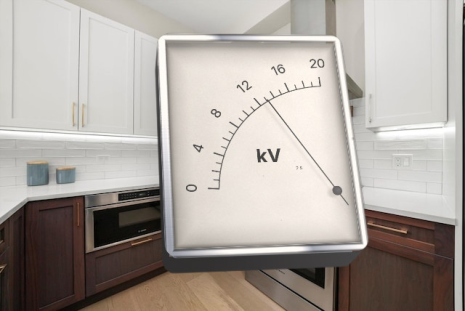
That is **13** kV
